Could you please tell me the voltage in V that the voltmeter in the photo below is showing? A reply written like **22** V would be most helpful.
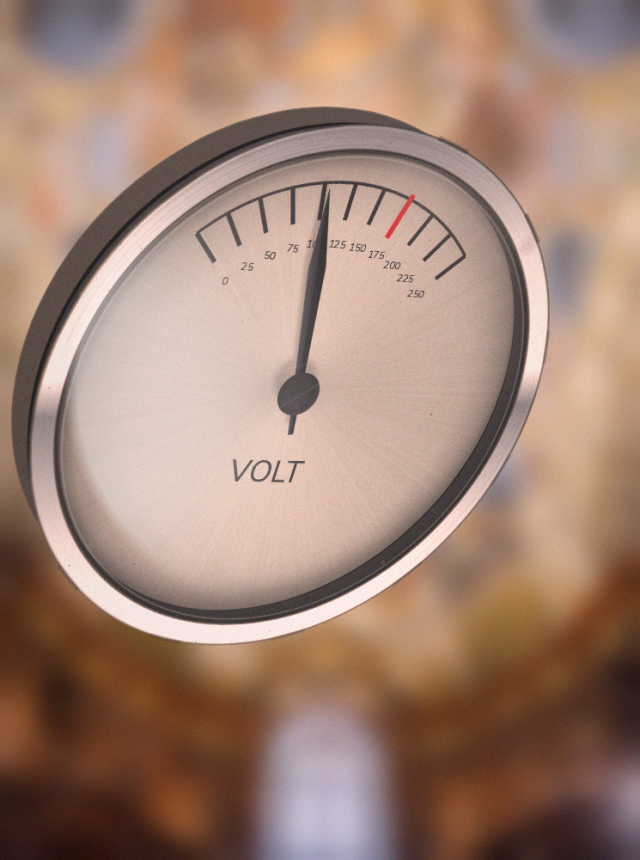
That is **100** V
